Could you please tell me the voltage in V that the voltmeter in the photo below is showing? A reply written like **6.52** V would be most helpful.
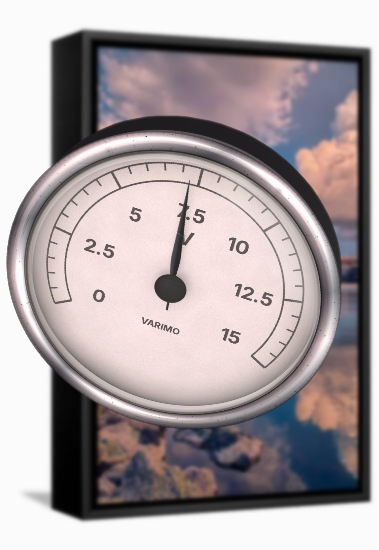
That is **7.25** V
